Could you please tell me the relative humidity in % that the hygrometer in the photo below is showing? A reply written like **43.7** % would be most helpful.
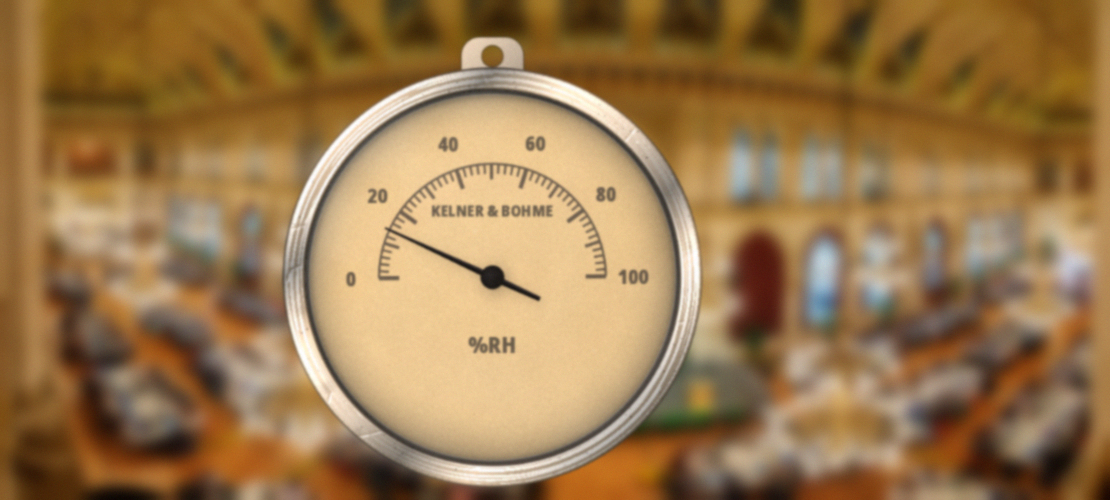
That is **14** %
